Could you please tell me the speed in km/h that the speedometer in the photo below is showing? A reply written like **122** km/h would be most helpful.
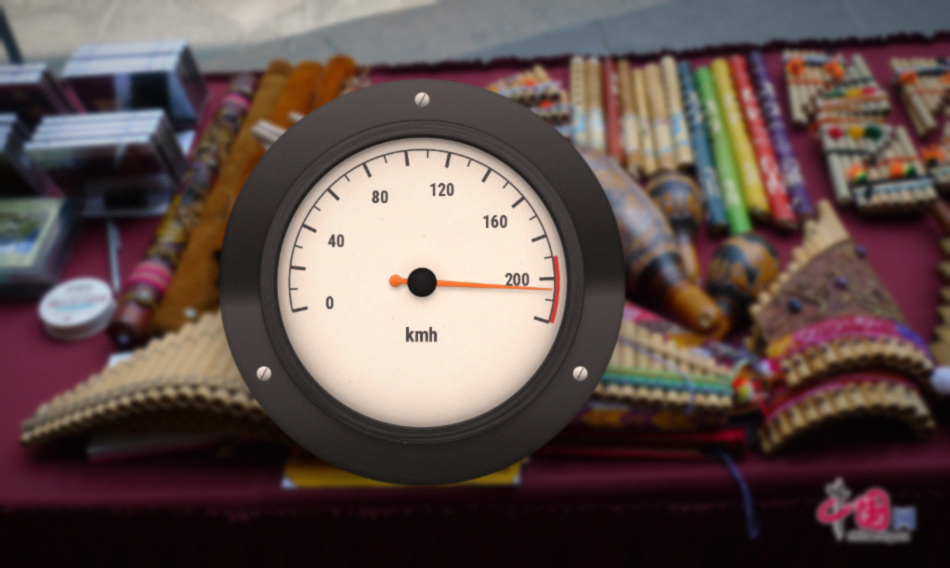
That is **205** km/h
